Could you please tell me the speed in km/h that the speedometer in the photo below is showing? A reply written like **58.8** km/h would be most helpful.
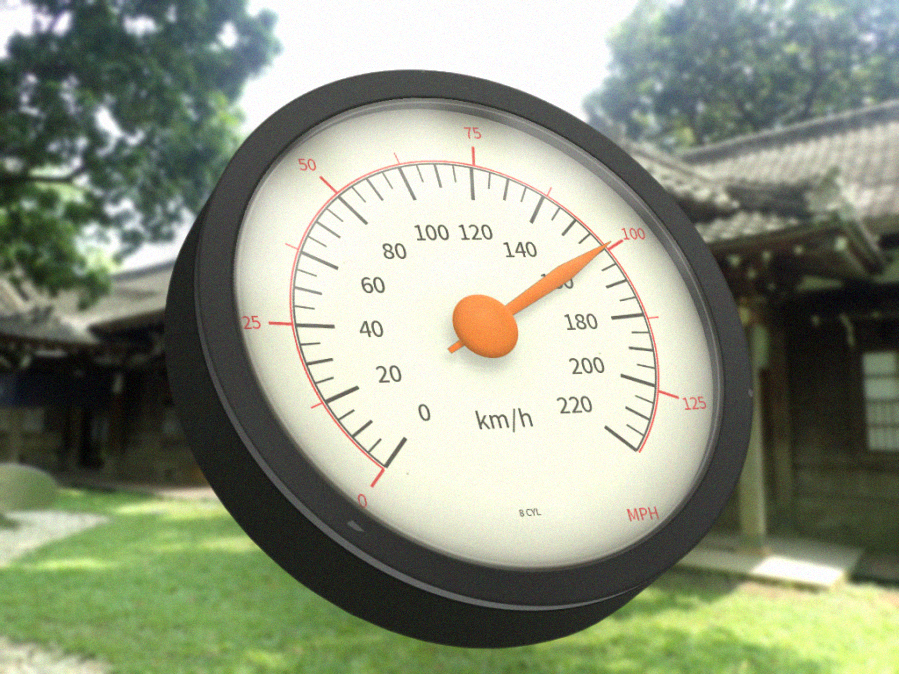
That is **160** km/h
